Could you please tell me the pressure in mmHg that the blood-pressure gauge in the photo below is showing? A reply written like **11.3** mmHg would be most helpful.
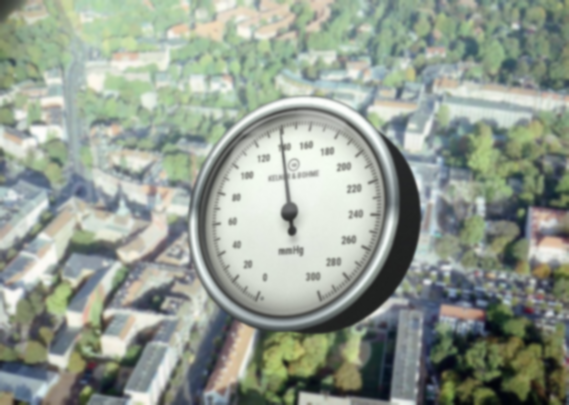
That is **140** mmHg
